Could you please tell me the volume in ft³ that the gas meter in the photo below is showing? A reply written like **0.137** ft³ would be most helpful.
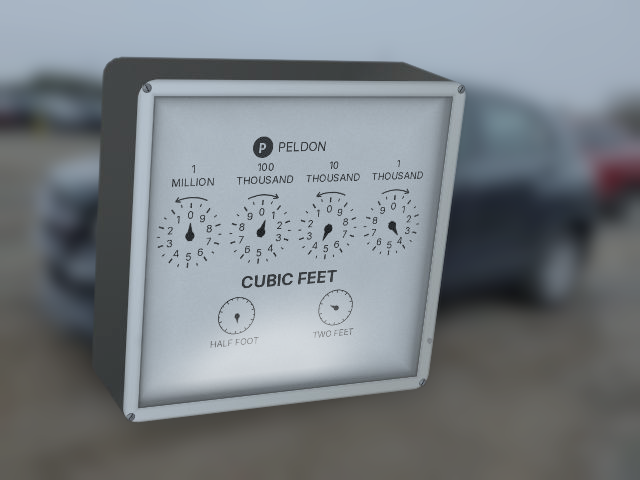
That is **4400** ft³
